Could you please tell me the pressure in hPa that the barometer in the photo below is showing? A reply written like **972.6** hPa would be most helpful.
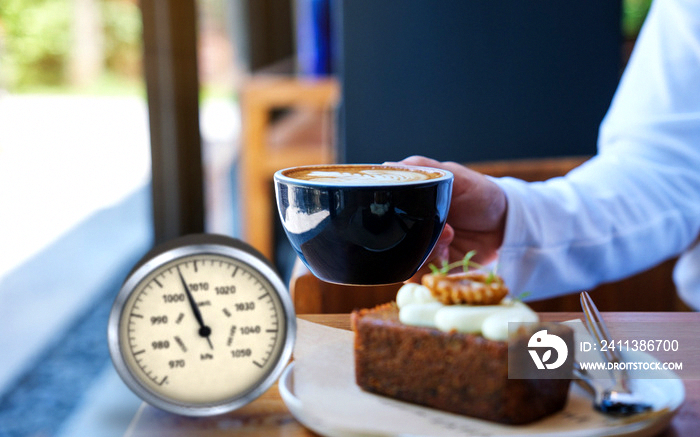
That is **1006** hPa
